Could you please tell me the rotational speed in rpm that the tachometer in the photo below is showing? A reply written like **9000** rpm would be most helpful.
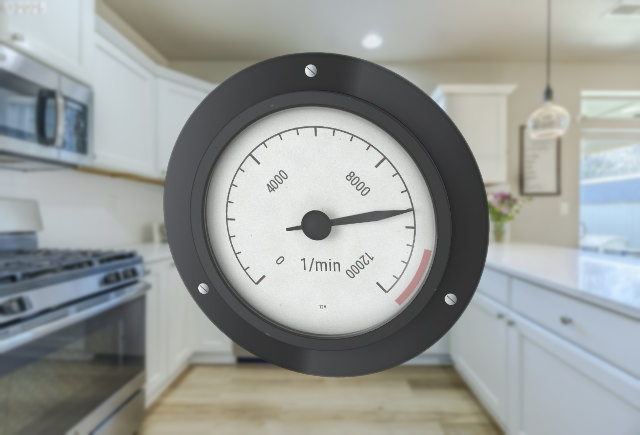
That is **9500** rpm
